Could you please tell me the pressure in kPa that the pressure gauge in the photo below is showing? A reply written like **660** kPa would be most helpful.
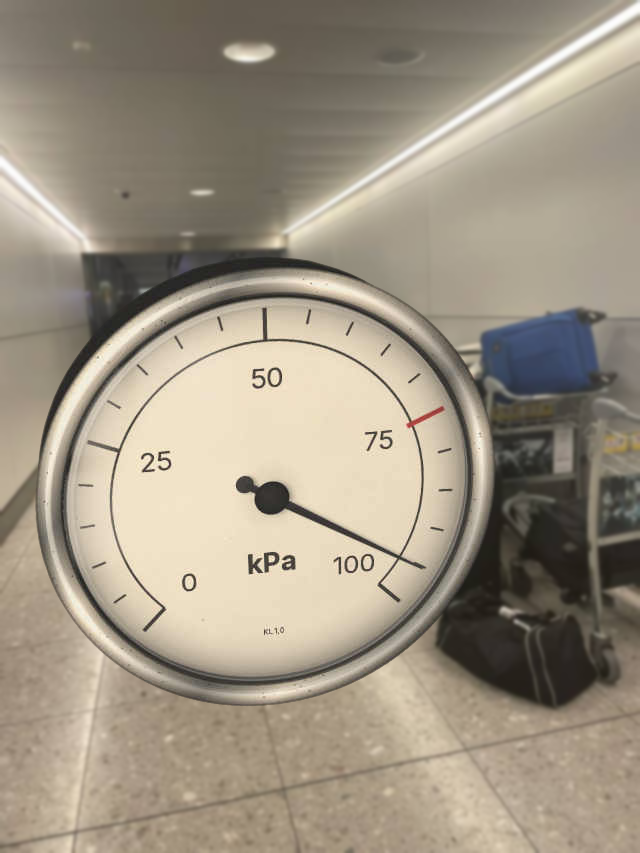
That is **95** kPa
